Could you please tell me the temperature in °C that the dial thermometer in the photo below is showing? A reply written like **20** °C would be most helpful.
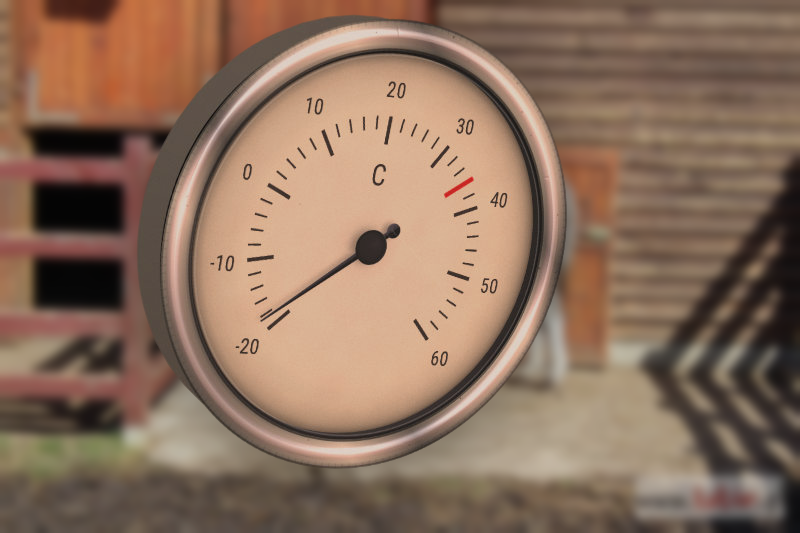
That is **-18** °C
